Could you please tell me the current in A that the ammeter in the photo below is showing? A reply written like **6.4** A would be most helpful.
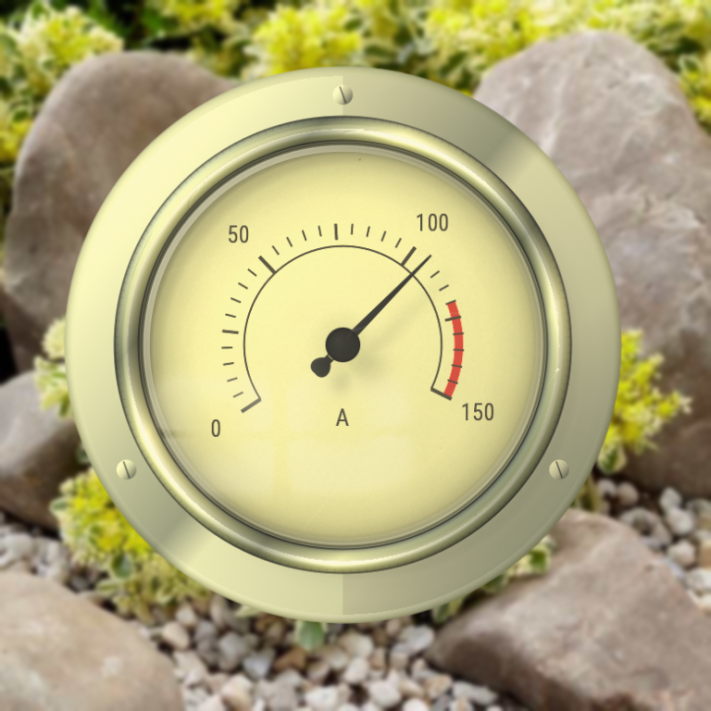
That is **105** A
